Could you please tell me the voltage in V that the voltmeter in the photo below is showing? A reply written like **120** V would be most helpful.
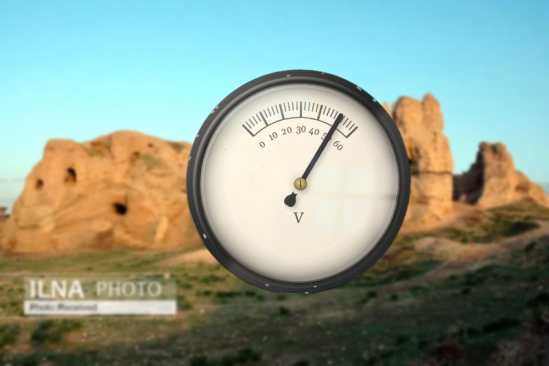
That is **50** V
